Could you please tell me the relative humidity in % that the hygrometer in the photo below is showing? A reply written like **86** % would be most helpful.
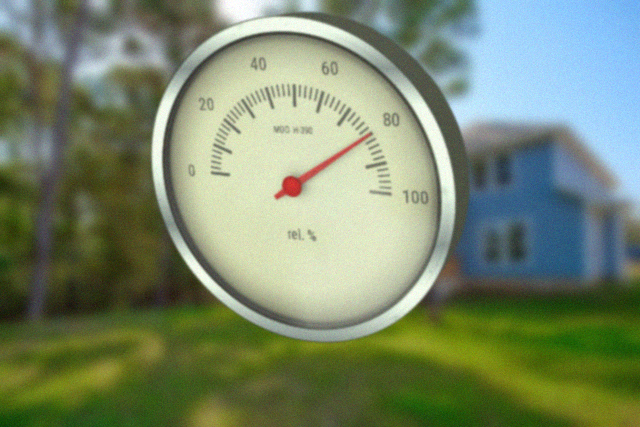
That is **80** %
